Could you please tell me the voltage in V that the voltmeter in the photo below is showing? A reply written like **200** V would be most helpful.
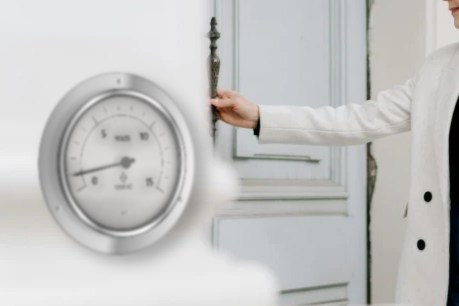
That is **1** V
